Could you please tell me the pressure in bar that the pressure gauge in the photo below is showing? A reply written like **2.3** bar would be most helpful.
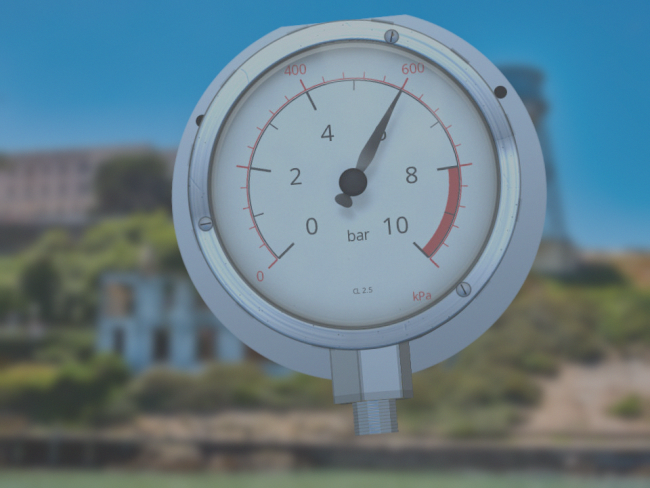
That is **6** bar
